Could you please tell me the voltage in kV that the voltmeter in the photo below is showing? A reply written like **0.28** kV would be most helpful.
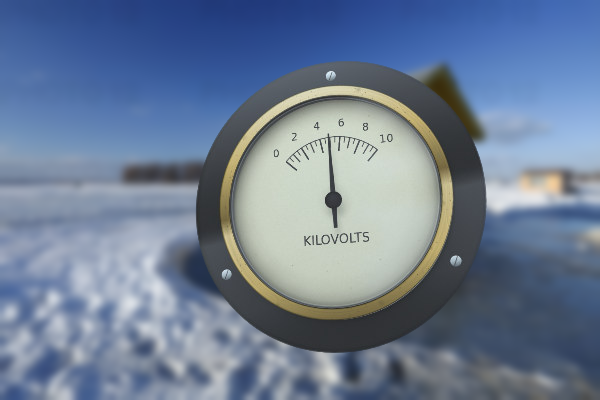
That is **5** kV
